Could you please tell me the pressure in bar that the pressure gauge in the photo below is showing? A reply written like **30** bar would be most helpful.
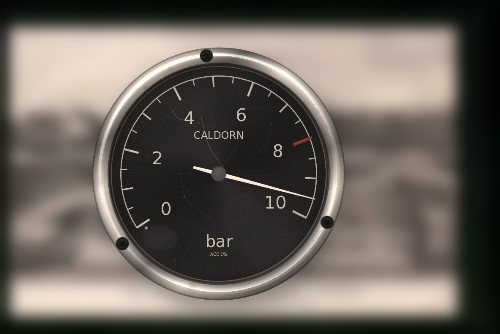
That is **9.5** bar
